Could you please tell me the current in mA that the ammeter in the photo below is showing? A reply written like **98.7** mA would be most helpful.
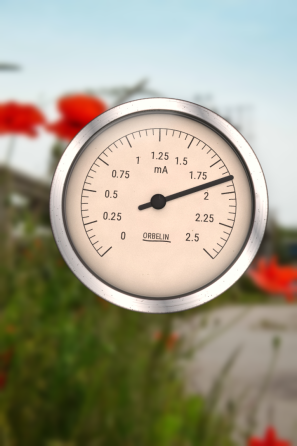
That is **1.9** mA
